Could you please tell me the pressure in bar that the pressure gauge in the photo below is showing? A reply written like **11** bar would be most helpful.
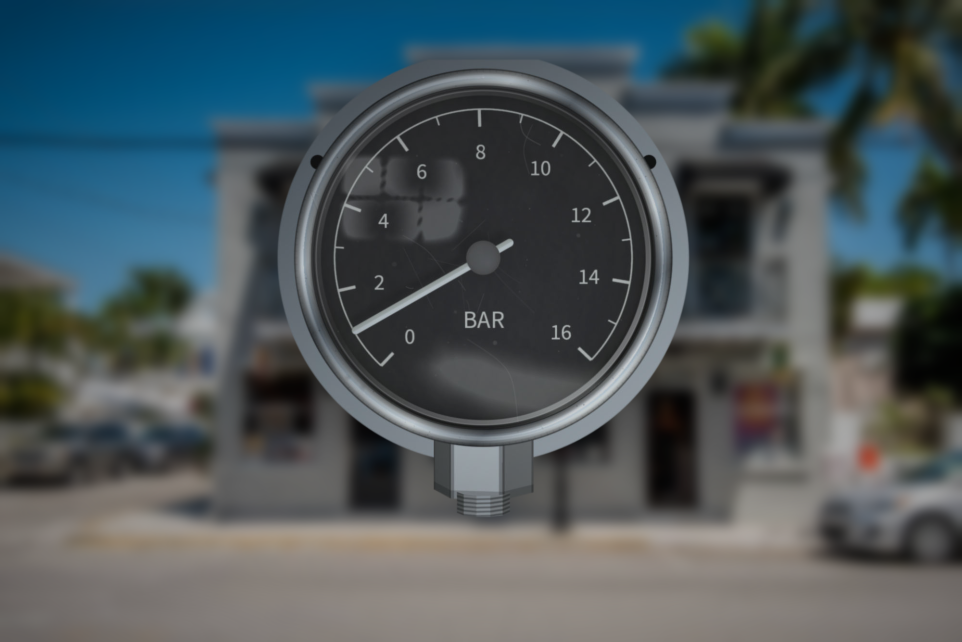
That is **1** bar
